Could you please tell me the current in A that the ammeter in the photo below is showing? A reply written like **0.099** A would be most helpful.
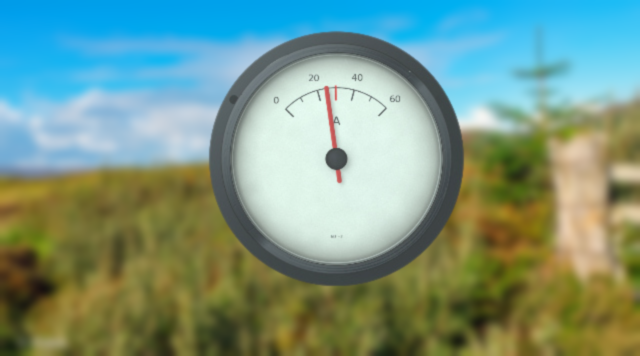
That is **25** A
